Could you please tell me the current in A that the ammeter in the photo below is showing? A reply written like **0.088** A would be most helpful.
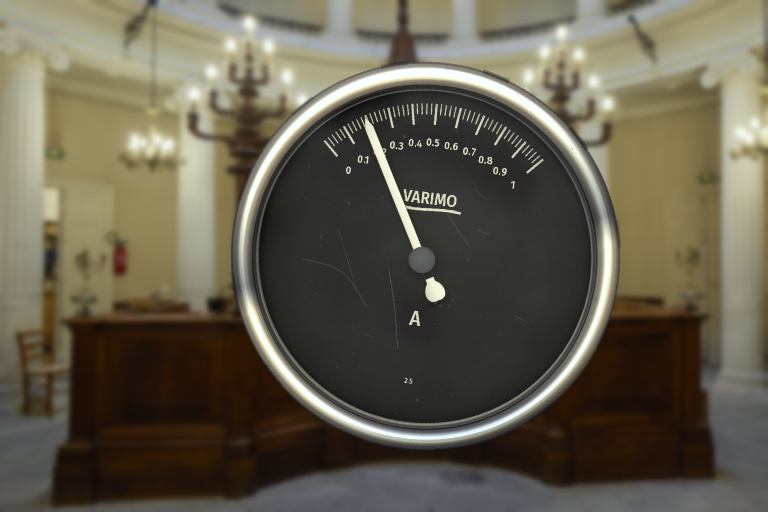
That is **0.2** A
